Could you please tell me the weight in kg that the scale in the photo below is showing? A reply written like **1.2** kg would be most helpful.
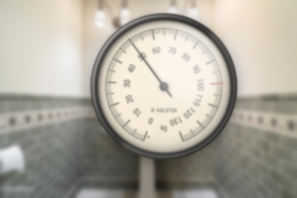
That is **50** kg
